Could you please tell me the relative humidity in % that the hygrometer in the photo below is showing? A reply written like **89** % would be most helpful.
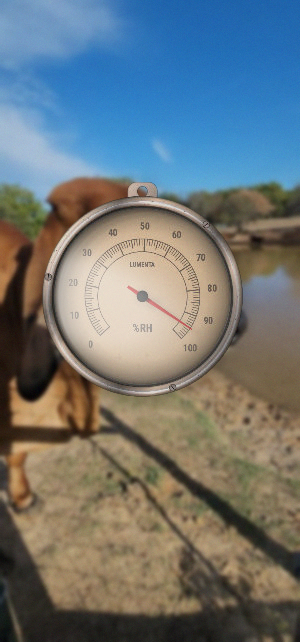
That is **95** %
